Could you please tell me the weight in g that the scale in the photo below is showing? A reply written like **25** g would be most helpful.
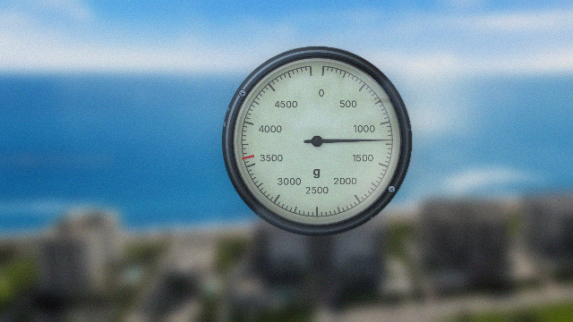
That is **1200** g
